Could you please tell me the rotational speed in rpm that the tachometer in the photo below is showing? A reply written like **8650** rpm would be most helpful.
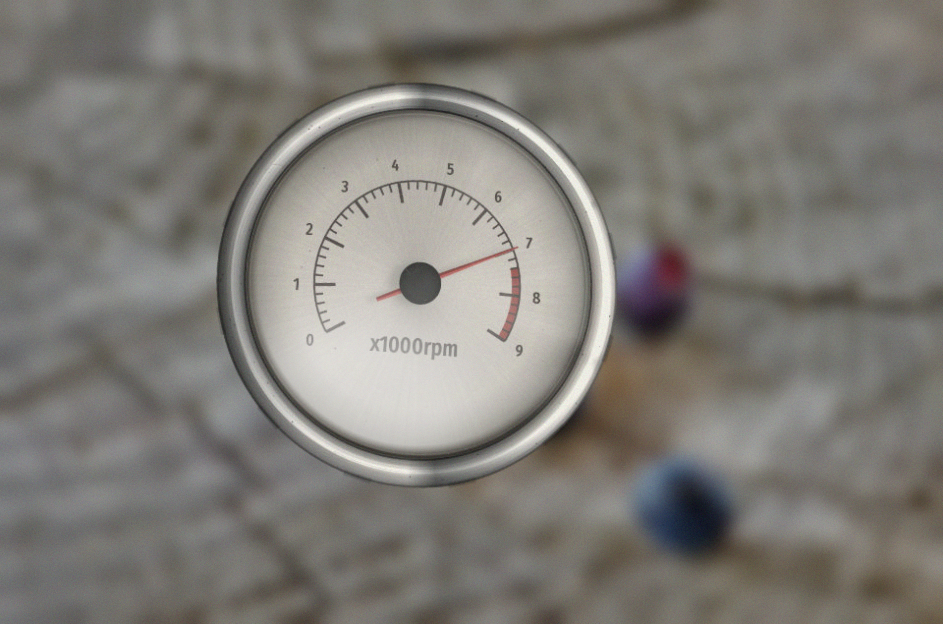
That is **7000** rpm
